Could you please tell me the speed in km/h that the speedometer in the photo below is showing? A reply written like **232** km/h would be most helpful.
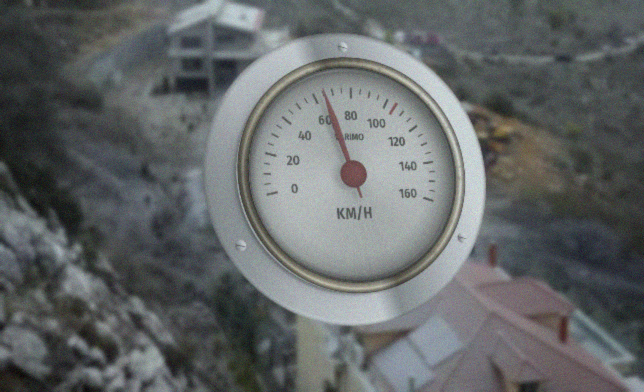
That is **65** km/h
